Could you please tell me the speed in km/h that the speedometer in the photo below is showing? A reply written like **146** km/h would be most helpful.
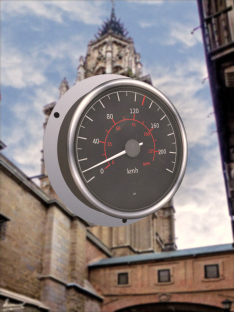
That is **10** km/h
